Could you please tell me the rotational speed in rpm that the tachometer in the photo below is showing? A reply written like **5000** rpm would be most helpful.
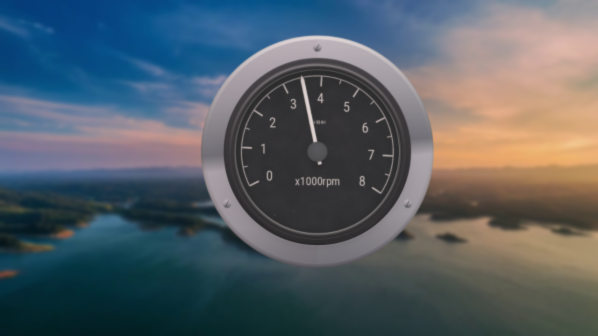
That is **3500** rpm
